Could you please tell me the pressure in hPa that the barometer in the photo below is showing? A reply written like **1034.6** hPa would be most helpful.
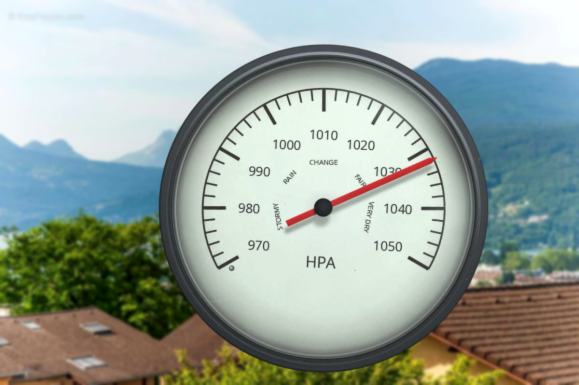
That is **1032** hPa
